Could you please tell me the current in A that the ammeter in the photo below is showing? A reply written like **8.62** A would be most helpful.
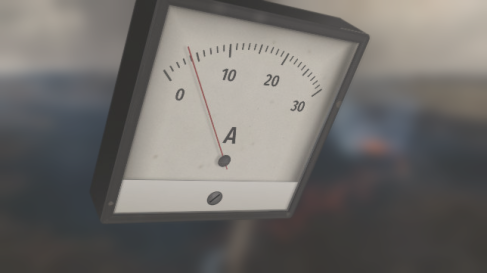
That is **4** A
